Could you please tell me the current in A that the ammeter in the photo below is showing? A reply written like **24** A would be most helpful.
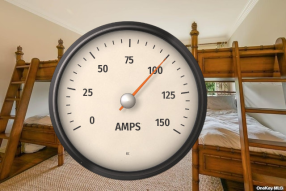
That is **100** A
